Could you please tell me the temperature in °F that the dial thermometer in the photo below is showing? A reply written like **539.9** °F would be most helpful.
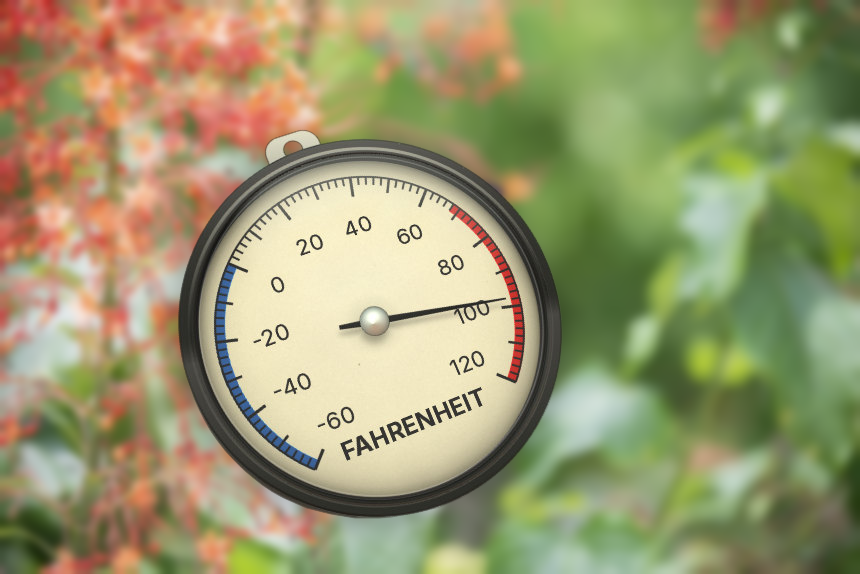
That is **98** °F
